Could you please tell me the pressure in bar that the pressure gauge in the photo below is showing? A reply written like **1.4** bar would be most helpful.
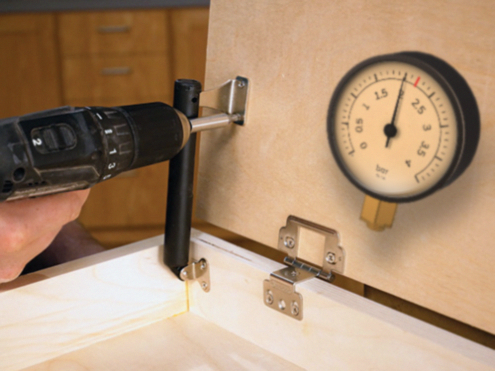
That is **2** bar
